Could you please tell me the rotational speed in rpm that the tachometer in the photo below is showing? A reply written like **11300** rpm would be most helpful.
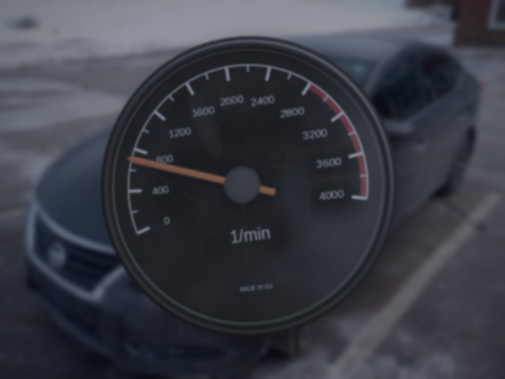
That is **700** rpm
